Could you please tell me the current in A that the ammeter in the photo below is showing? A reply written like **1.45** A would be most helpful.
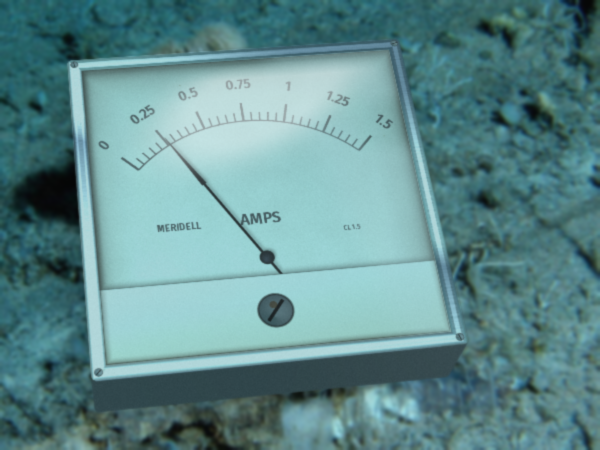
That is **0.25** A
